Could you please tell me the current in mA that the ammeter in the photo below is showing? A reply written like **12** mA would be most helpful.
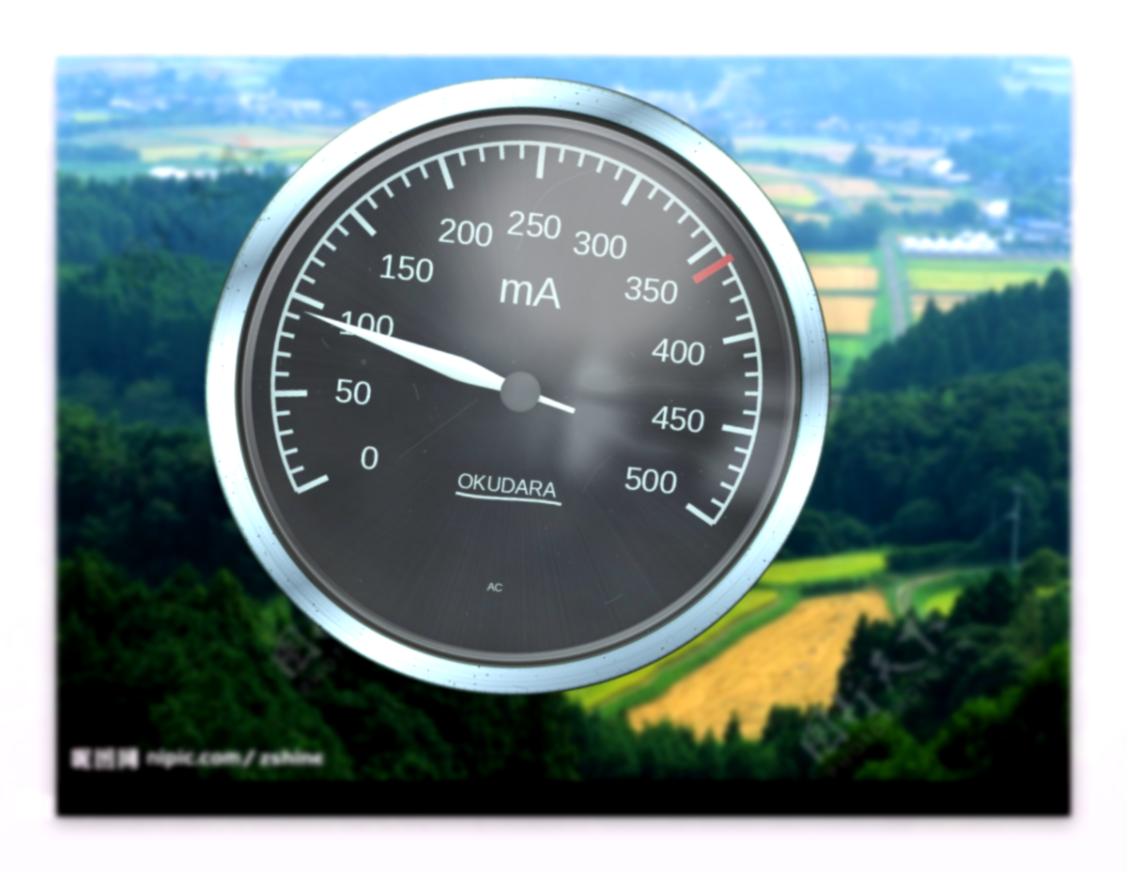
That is **95** mA
